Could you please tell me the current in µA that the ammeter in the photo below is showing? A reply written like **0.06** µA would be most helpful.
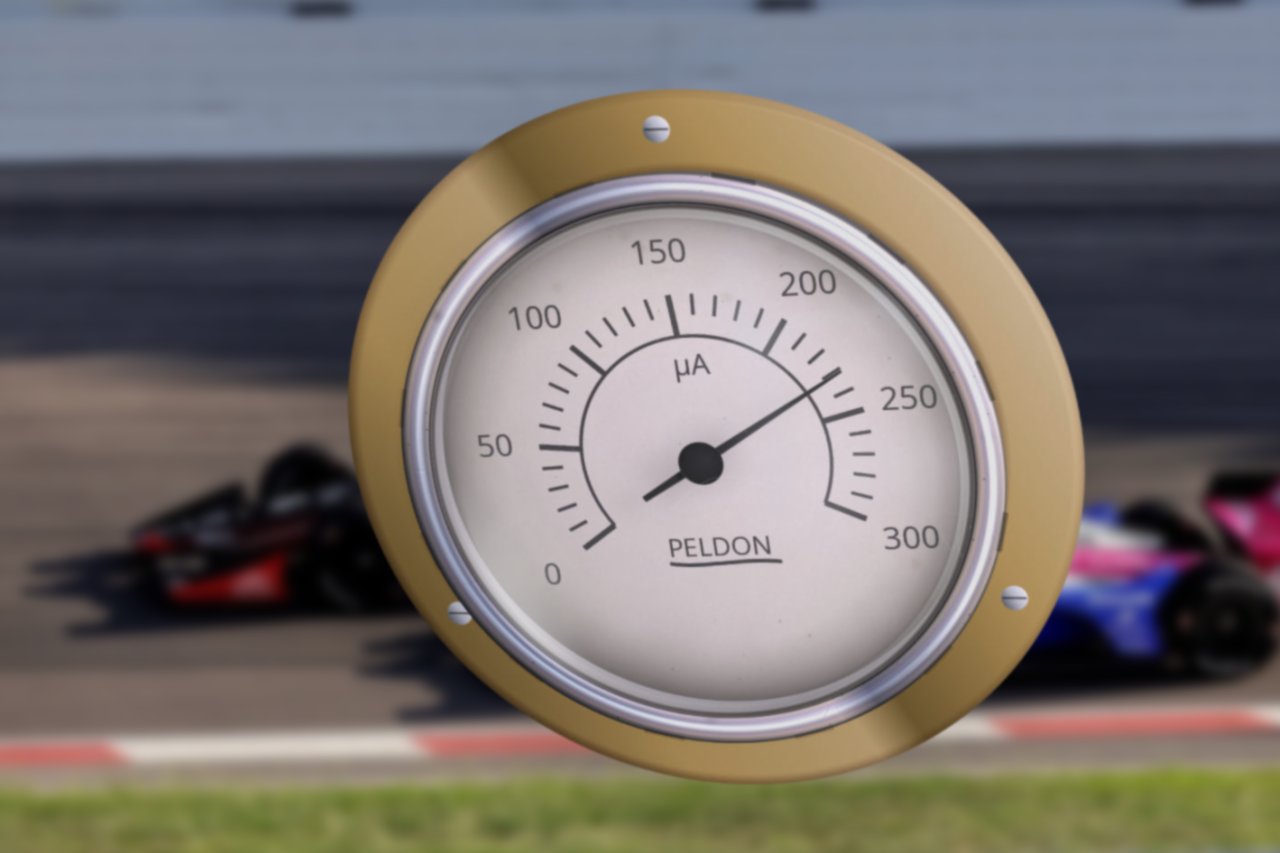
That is **230** µA
